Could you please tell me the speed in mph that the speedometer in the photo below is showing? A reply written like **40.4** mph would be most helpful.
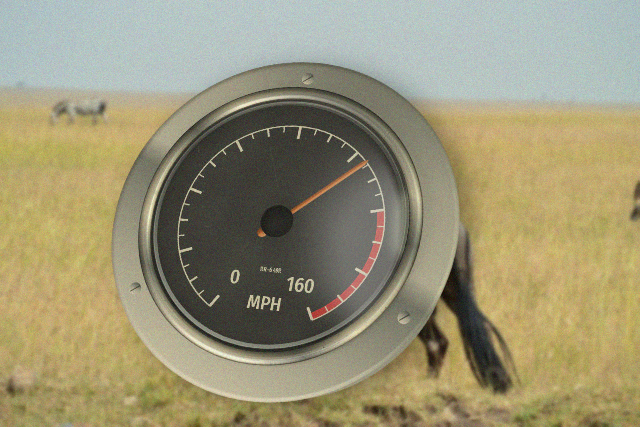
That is **105** mph
